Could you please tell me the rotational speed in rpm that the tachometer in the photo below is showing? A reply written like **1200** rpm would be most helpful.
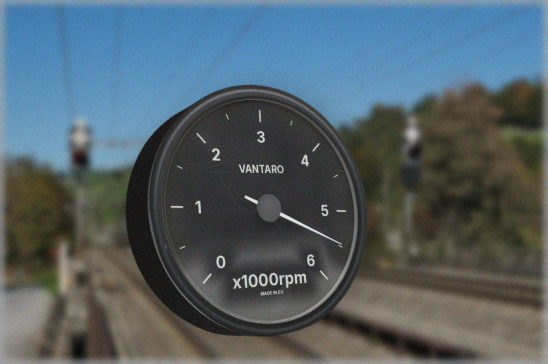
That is **5500** rpm
